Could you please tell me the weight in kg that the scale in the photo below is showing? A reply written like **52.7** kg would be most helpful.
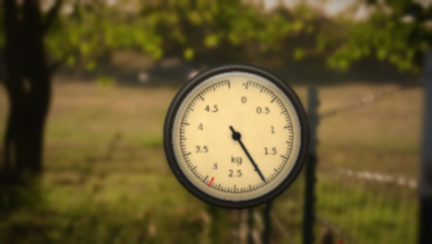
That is **2** kg
